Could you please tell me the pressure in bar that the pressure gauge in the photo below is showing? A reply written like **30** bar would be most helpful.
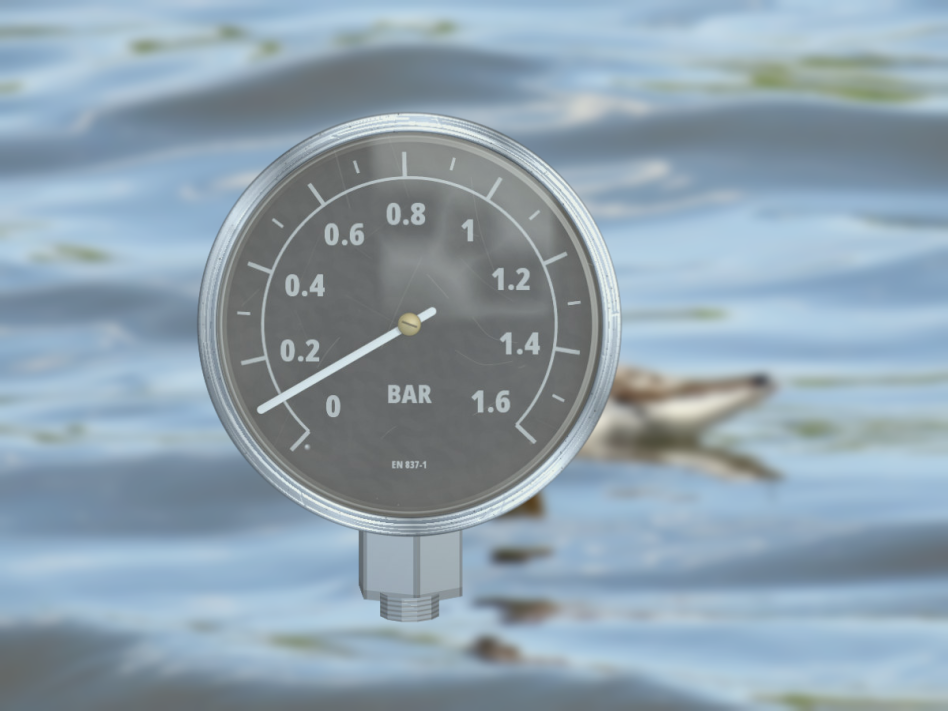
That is **0.1** bar
